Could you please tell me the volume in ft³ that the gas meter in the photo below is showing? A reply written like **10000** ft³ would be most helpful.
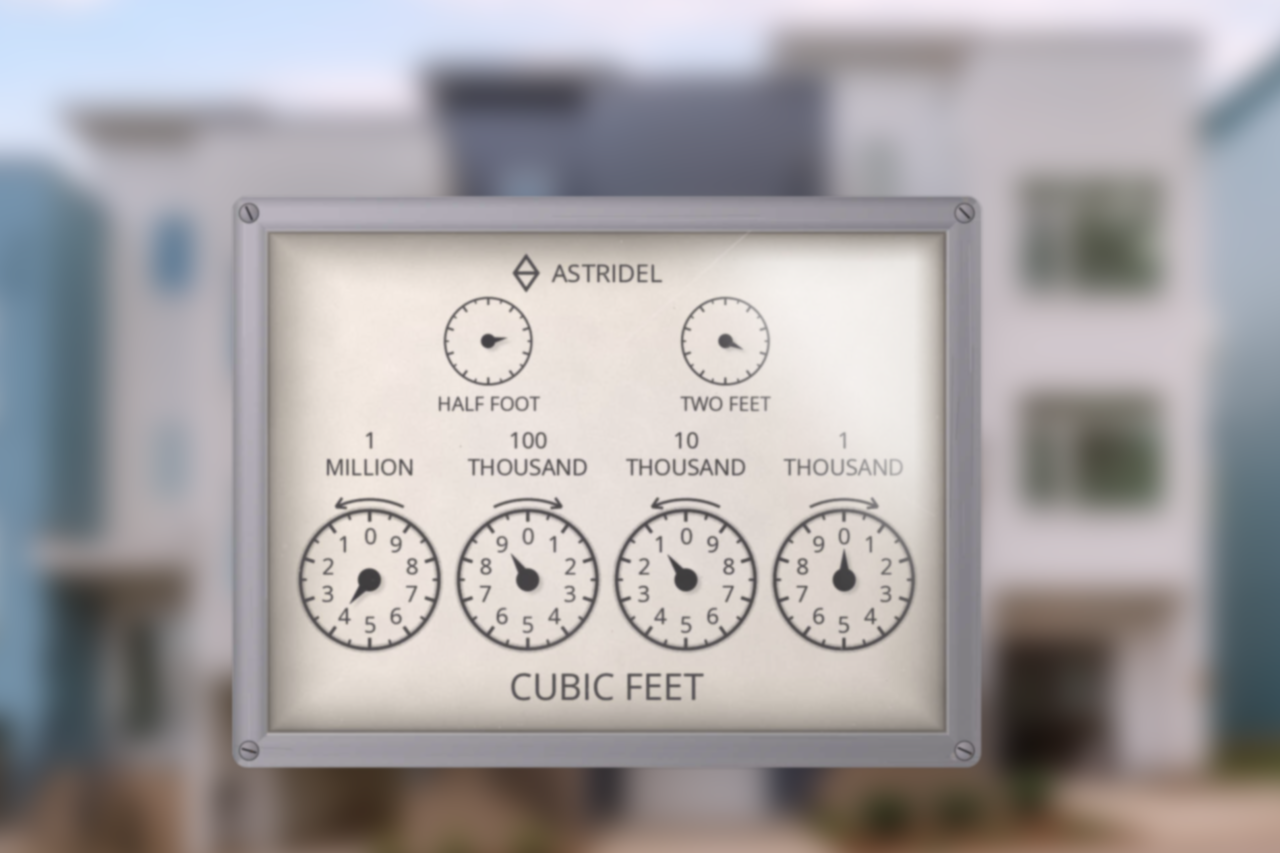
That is **391000** ft³
